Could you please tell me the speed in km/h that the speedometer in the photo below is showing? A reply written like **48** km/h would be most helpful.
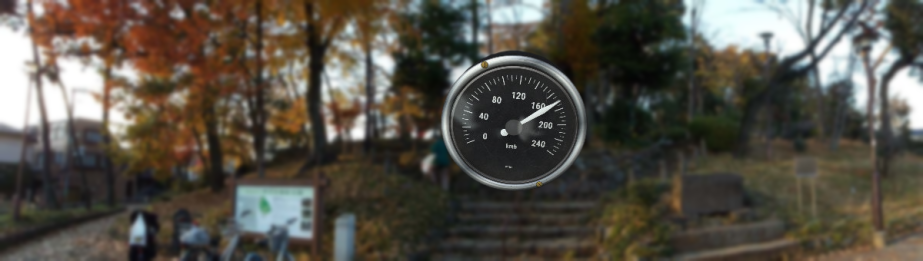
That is **170** km/h
